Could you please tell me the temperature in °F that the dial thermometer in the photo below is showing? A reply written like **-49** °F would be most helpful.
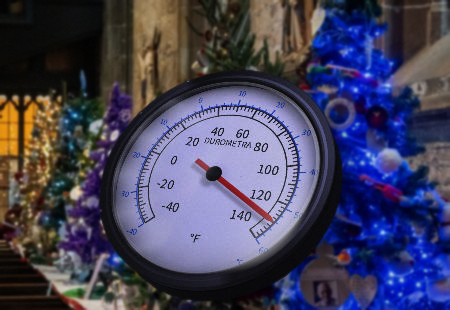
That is **130** °F
